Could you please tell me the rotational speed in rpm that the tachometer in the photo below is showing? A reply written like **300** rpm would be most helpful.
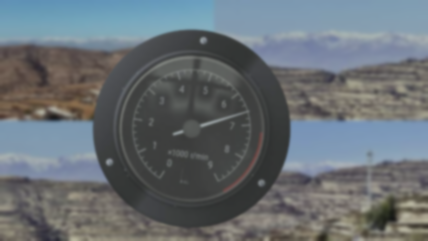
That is **6600** rpm
